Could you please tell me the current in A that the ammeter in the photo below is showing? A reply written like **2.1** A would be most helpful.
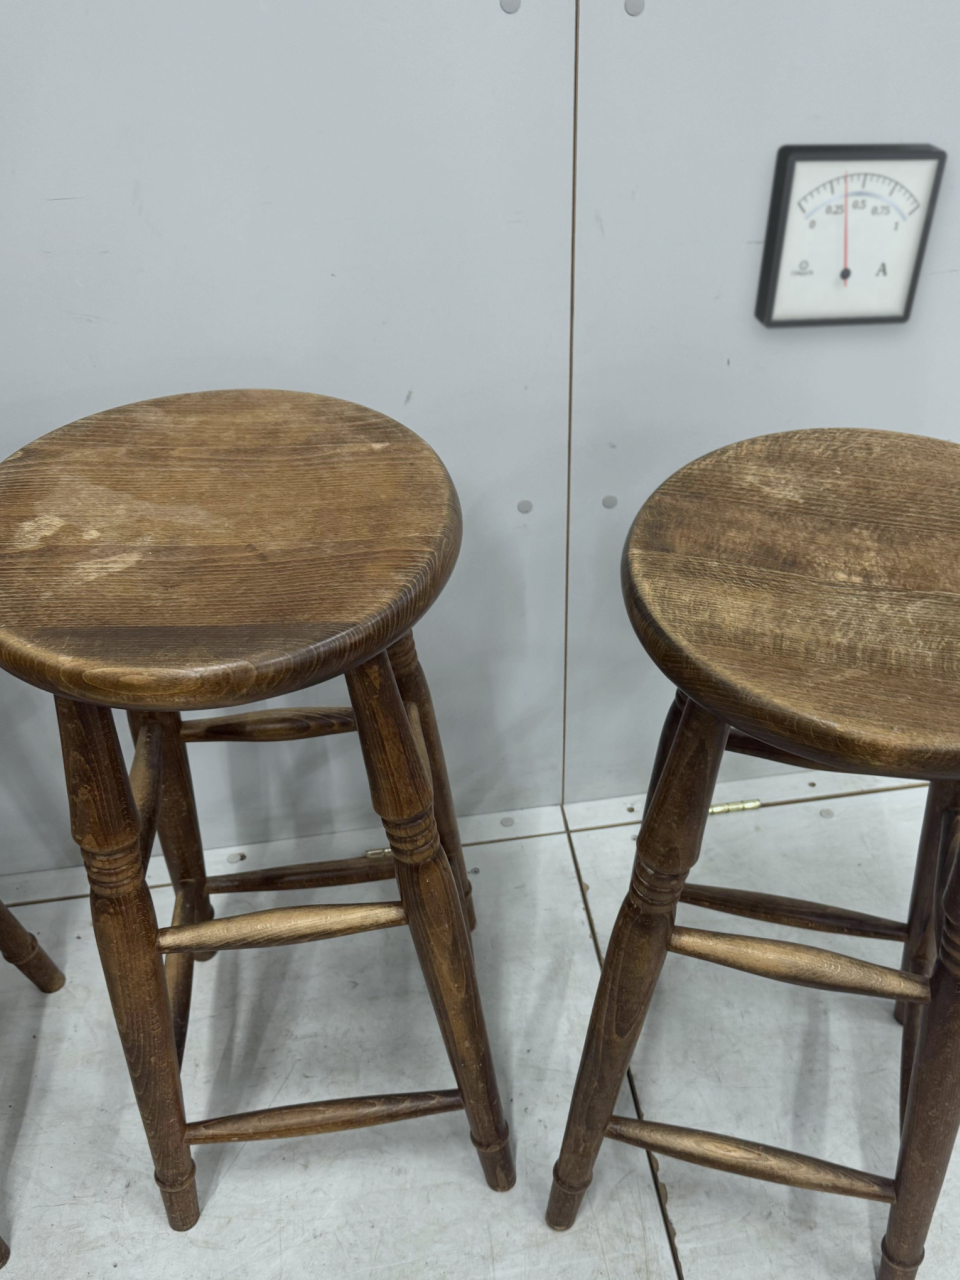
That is **0.35** A
